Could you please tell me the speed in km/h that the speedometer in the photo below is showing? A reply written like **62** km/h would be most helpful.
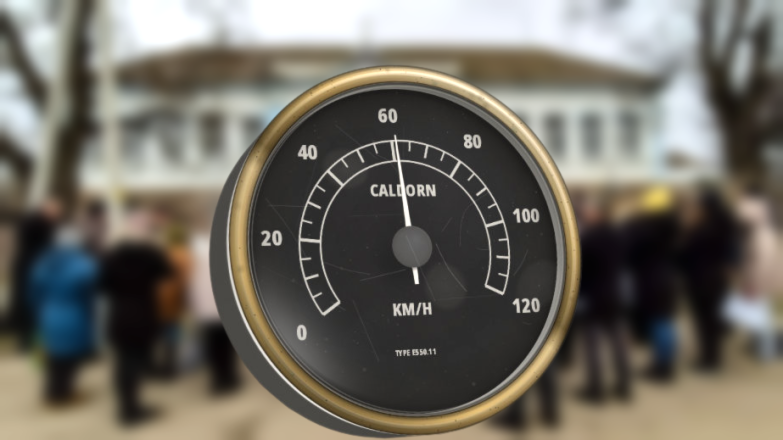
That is **60** km/h
